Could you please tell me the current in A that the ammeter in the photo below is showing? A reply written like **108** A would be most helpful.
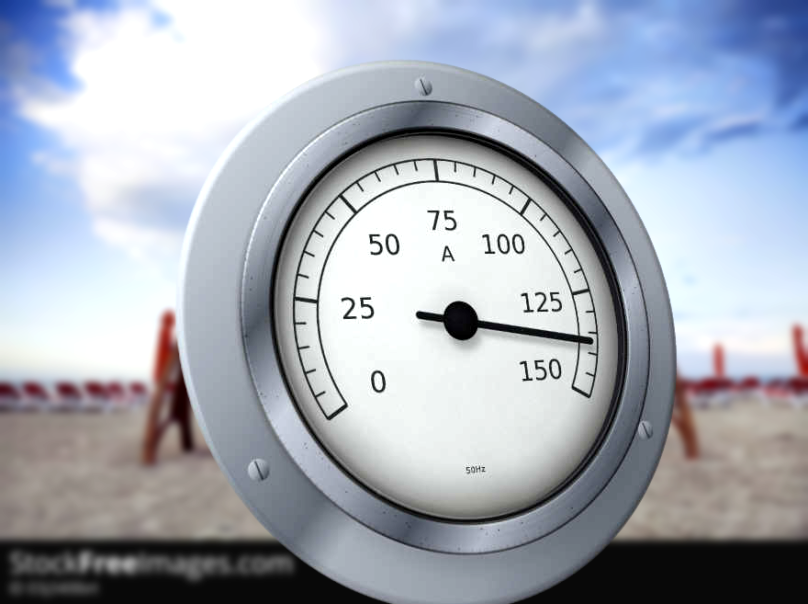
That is **137.5** A
